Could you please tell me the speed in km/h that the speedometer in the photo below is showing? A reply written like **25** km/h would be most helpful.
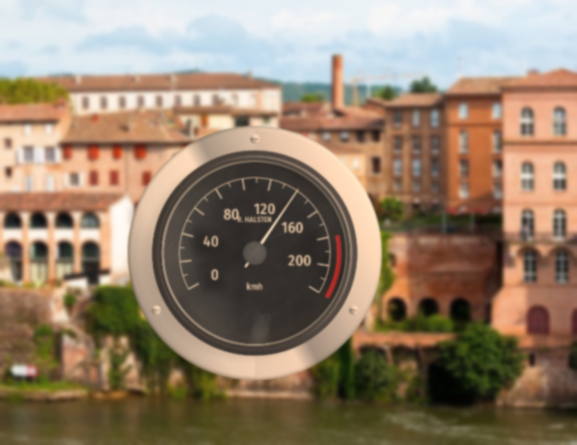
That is **140** km/h
